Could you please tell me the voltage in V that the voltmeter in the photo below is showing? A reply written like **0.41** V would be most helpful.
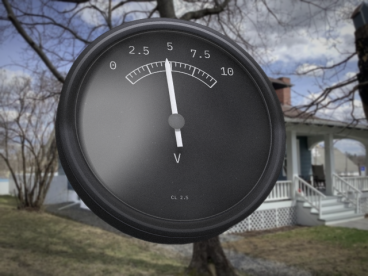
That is **4.5** V
